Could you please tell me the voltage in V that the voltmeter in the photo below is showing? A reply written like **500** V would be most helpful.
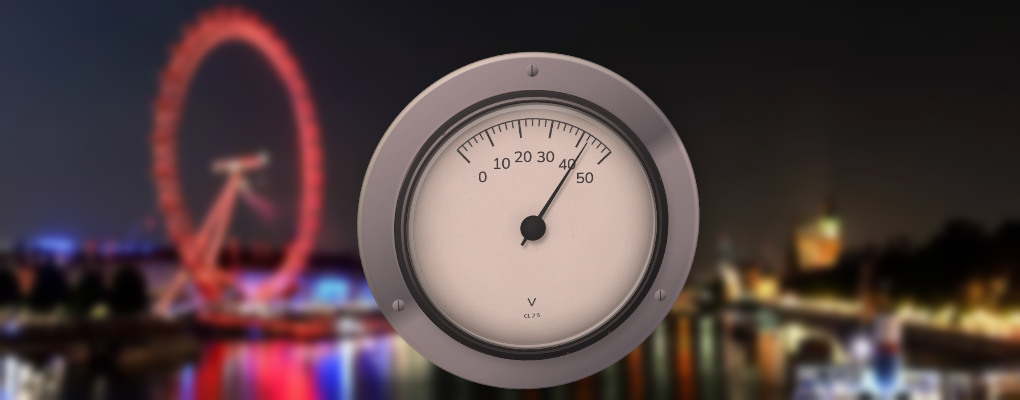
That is **42** V
